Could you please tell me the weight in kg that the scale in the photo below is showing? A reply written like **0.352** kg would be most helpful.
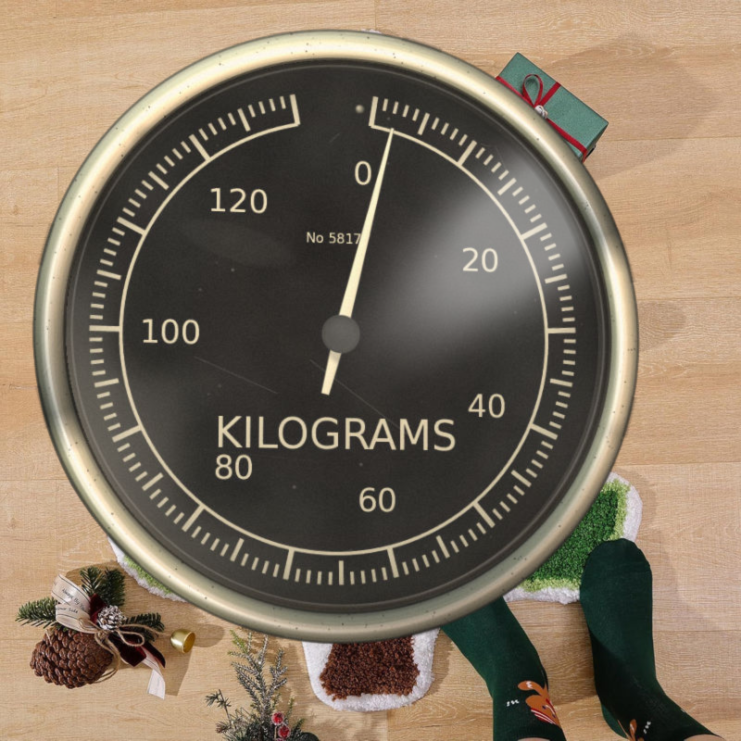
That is **2** kg
